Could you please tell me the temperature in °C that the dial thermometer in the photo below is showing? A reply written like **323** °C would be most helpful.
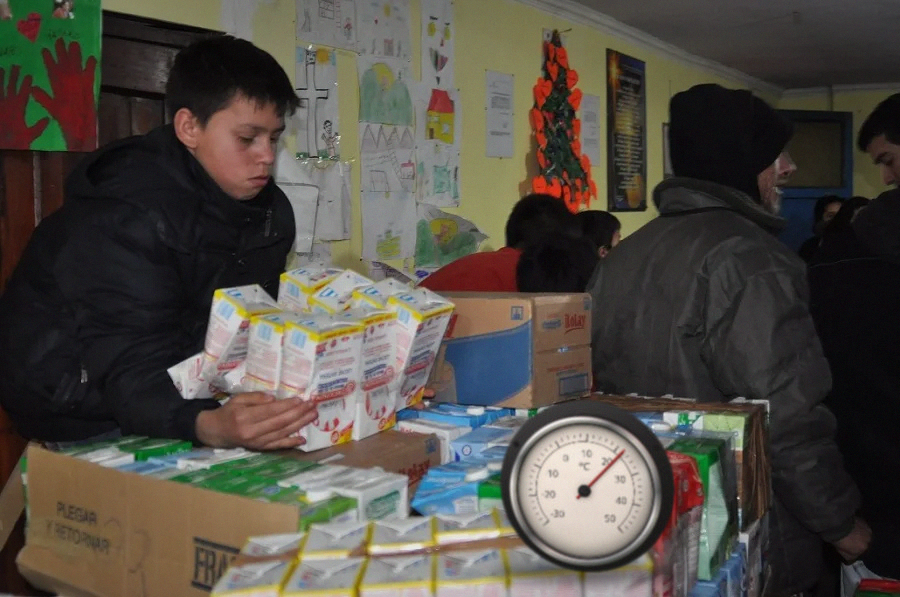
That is **22** °C
